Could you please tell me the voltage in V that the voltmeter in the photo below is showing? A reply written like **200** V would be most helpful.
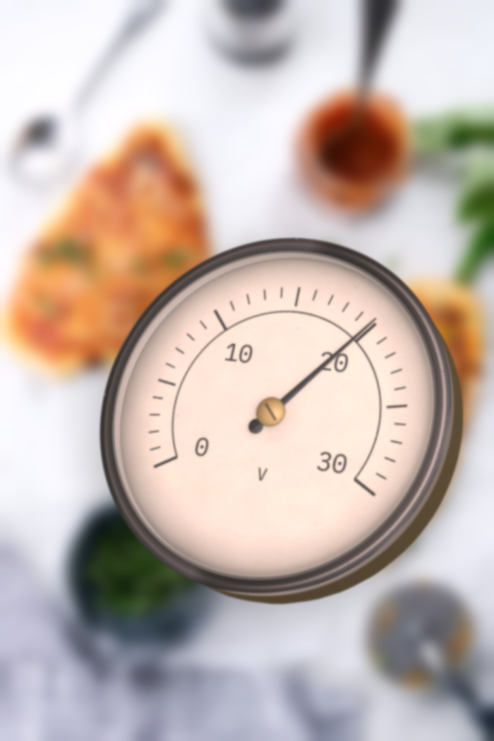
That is **20** V
